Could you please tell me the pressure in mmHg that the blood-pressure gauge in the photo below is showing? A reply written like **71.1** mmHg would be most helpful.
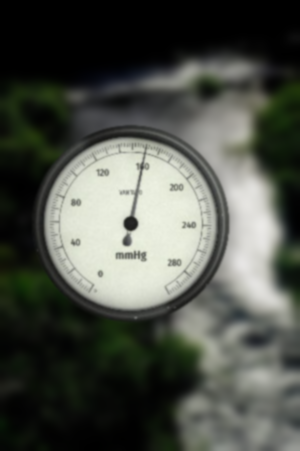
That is **160** mmHg
